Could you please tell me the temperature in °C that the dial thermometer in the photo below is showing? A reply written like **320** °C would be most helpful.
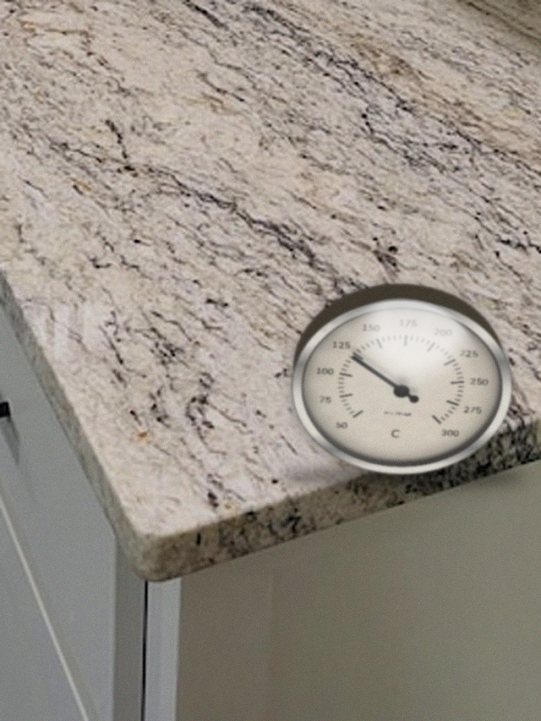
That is **125** °C
